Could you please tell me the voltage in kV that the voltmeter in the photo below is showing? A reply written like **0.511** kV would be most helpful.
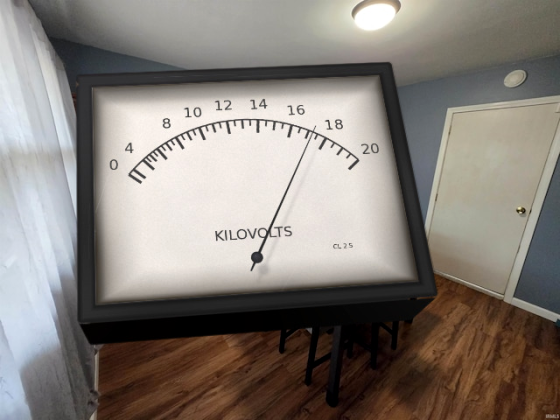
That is **17.25** kV
